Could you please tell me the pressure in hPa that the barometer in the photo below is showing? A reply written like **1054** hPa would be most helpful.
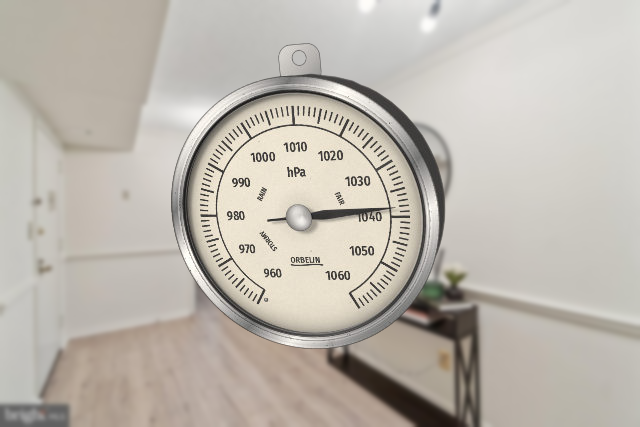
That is **1038** hPa
